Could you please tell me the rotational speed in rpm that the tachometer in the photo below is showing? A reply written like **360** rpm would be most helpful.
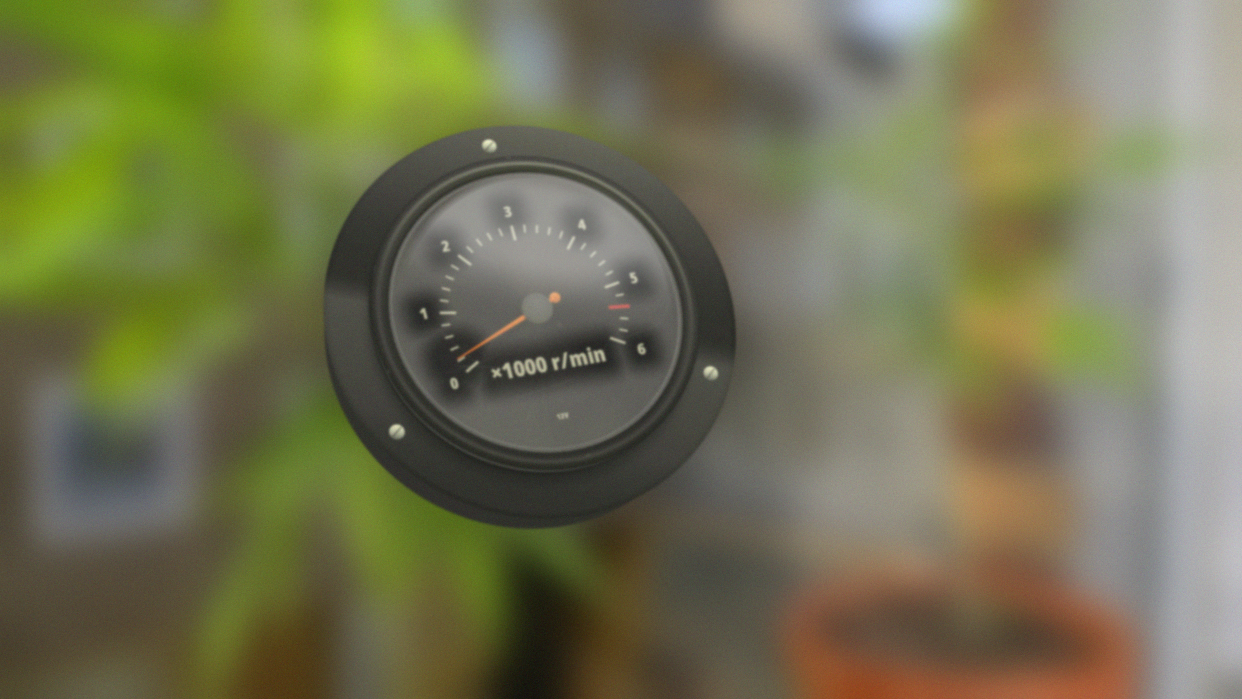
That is **200** rpm
